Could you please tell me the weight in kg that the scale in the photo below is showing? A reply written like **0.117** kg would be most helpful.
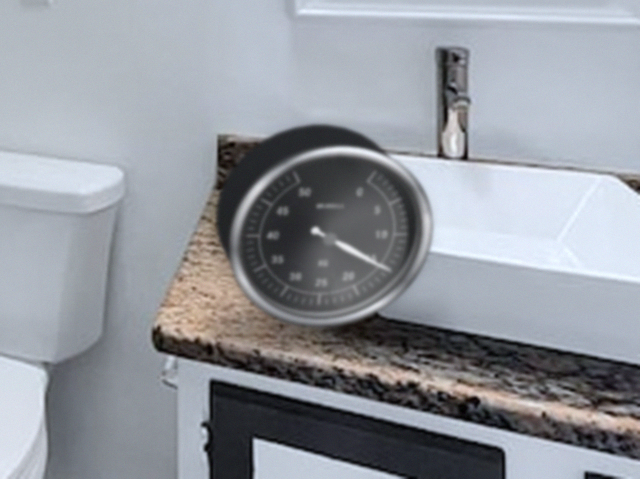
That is **15** kg
